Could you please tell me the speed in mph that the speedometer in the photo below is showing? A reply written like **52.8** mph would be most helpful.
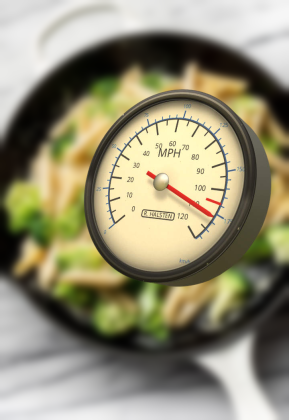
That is **110** mph
